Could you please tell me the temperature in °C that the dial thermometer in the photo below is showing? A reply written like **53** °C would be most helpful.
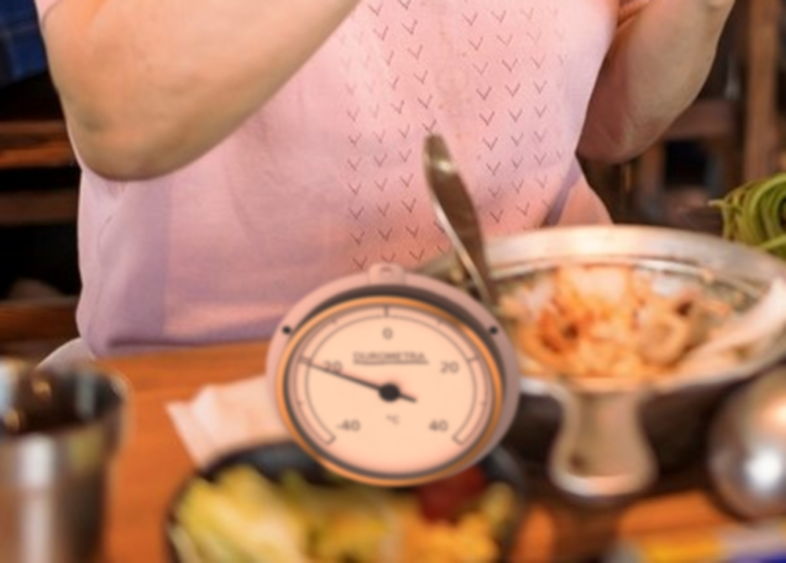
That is **-20** °C
